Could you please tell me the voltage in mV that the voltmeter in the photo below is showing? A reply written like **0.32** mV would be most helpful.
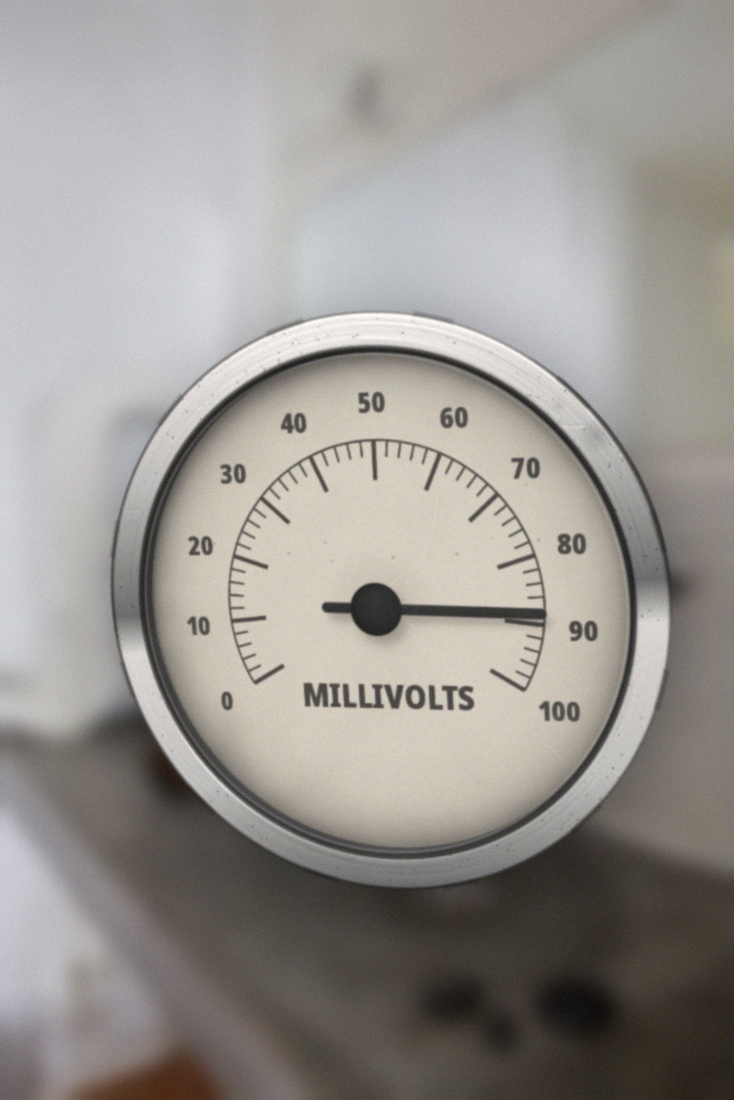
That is **88** mV
